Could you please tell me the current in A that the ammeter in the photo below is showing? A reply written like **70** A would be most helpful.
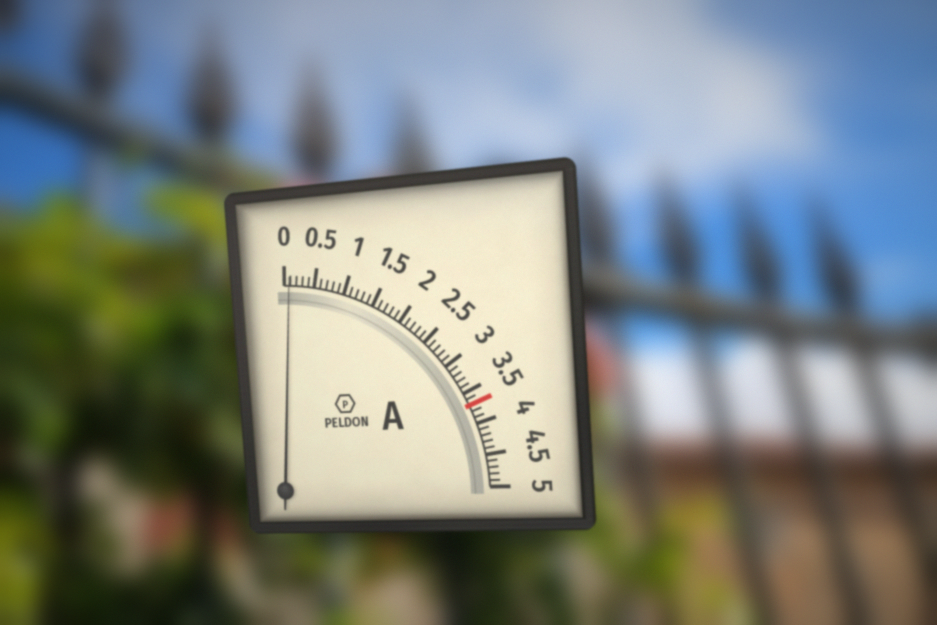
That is **0.1** A
